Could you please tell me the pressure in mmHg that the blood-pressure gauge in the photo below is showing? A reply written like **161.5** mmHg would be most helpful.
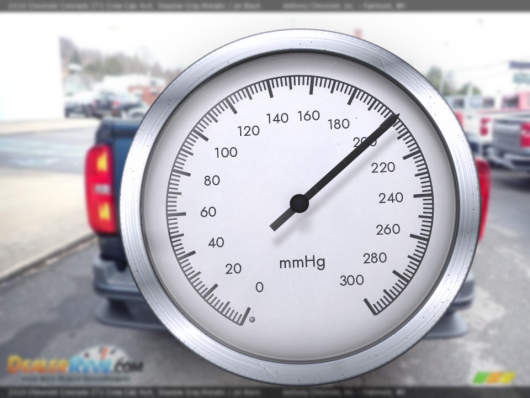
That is **202** mmHg
